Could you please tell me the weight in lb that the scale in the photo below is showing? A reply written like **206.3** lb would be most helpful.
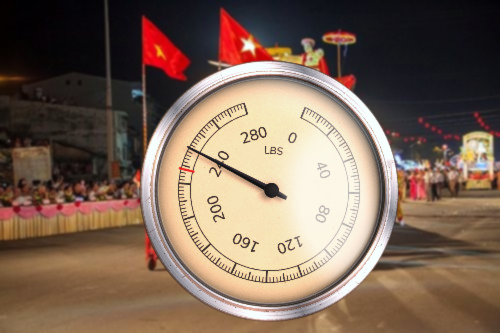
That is **240** lb
